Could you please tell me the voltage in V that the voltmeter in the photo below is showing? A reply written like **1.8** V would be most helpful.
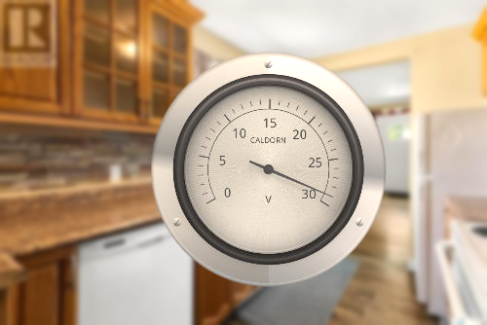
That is **29** V
